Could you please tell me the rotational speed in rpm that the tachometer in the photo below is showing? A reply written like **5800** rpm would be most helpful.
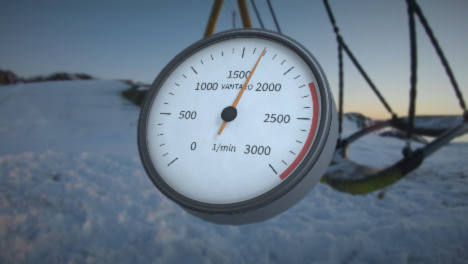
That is **1700** rpm
